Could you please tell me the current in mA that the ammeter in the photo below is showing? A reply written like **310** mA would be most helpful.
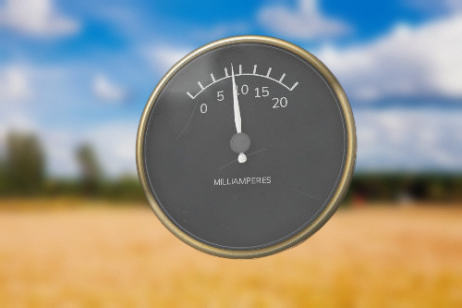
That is **8.75** mA
